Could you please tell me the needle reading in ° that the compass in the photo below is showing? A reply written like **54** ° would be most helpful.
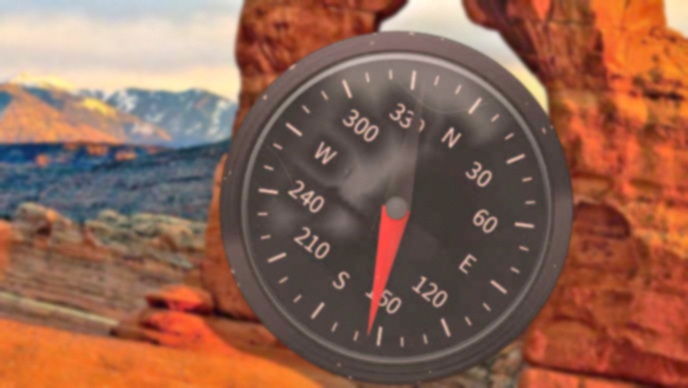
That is **155** °
